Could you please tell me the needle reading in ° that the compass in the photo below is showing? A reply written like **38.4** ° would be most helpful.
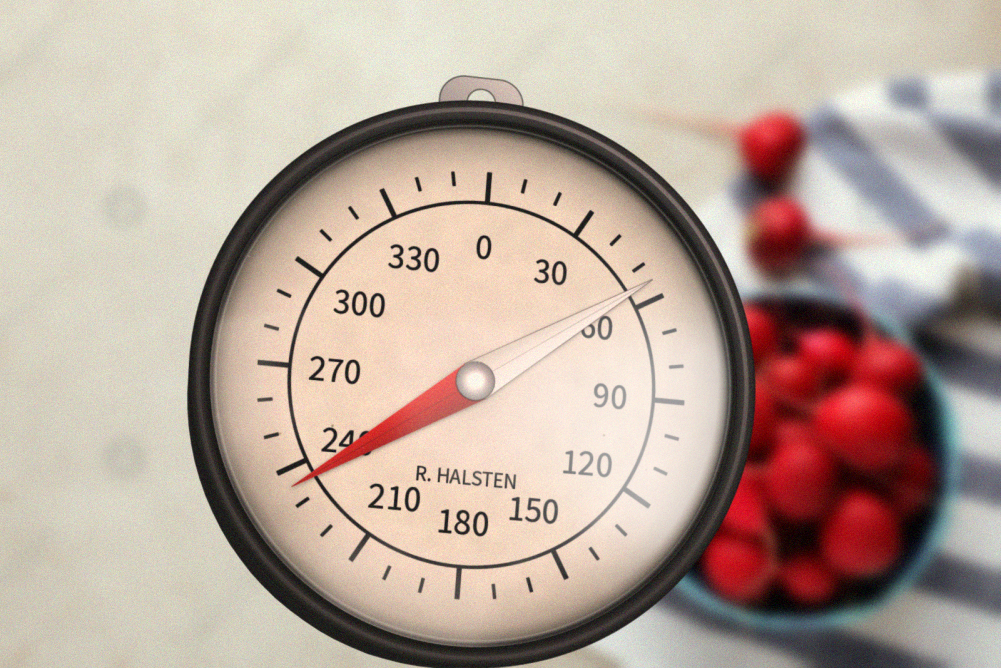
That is **235** °
